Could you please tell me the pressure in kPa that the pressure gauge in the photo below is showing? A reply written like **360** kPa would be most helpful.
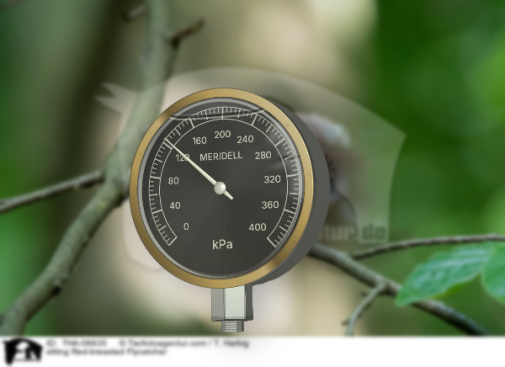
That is **125** kPa
